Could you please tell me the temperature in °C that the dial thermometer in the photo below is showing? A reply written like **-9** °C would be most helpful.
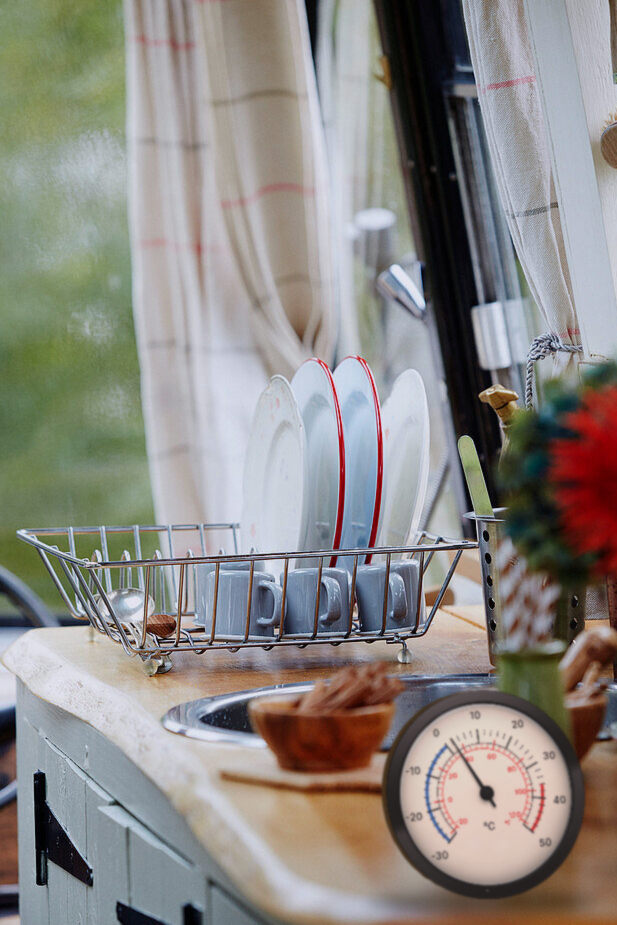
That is **2** °C
